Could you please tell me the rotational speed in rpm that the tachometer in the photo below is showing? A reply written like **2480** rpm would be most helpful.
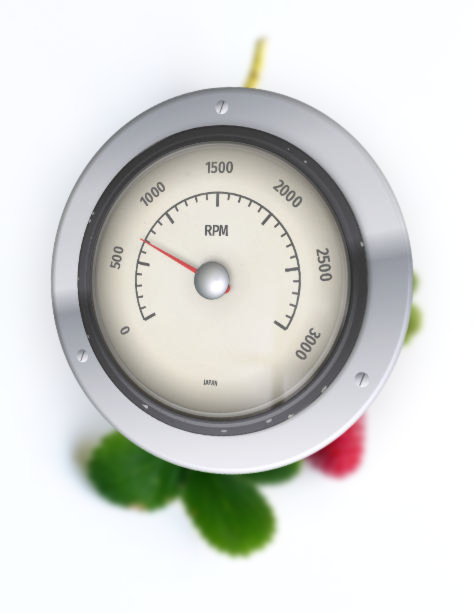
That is **700** rpm
